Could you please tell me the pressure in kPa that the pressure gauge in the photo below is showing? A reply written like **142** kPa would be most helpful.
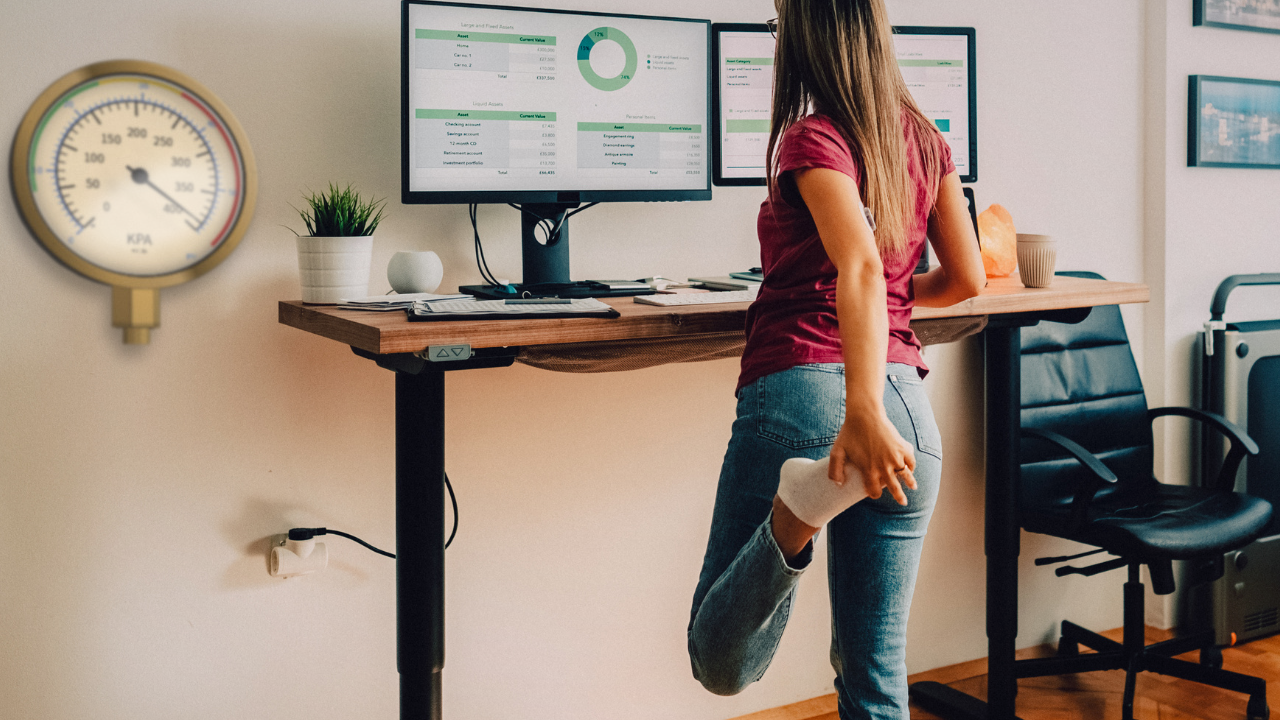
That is **390** kPa
